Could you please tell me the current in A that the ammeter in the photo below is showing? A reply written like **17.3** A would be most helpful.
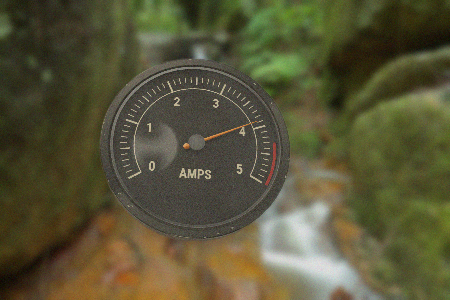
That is **3.9** A
